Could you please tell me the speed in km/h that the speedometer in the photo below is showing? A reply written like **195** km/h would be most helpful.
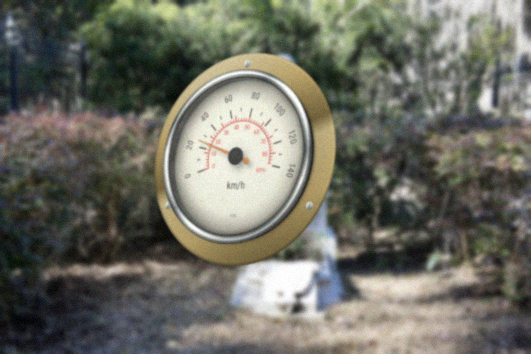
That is **25** km/h
